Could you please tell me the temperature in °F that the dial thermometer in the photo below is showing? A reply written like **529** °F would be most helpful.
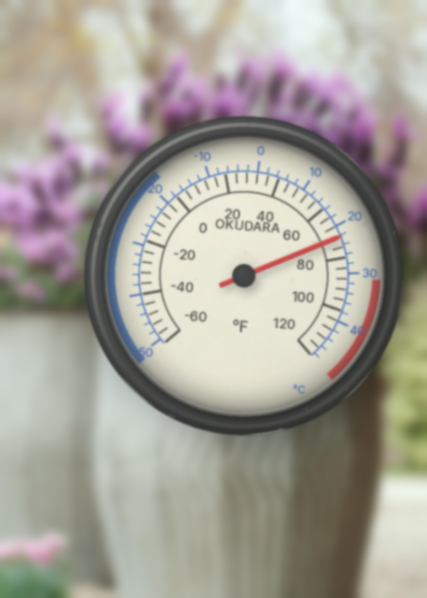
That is **72** °F
